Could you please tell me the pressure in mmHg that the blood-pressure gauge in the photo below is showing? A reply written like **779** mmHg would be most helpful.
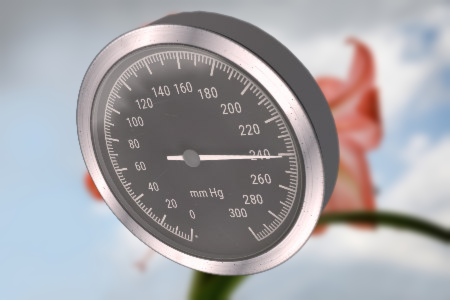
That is **240** mmHg
